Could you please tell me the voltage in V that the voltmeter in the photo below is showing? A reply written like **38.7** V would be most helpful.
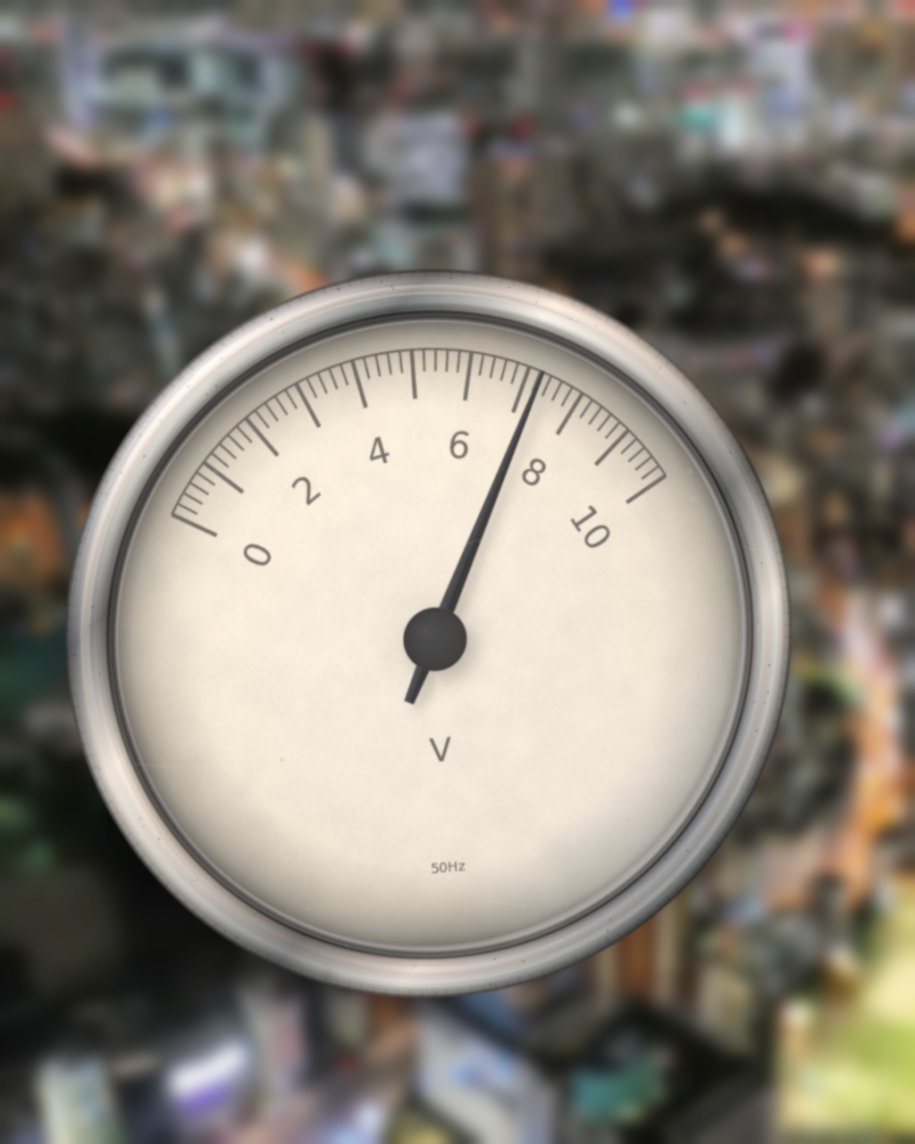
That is **7.2** V
